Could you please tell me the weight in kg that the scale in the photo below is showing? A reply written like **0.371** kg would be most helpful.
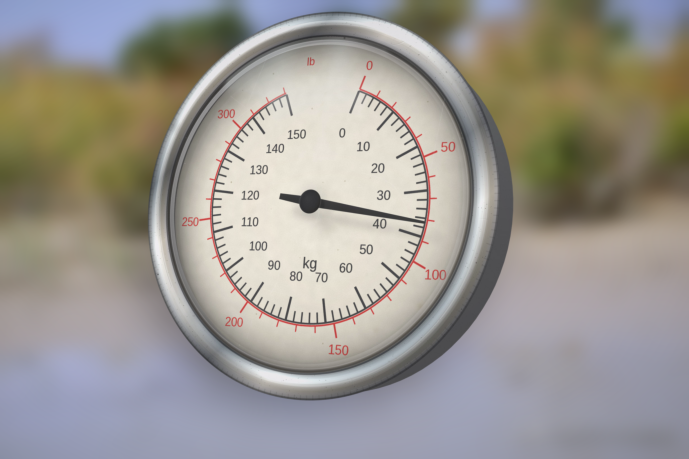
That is **37** kg
